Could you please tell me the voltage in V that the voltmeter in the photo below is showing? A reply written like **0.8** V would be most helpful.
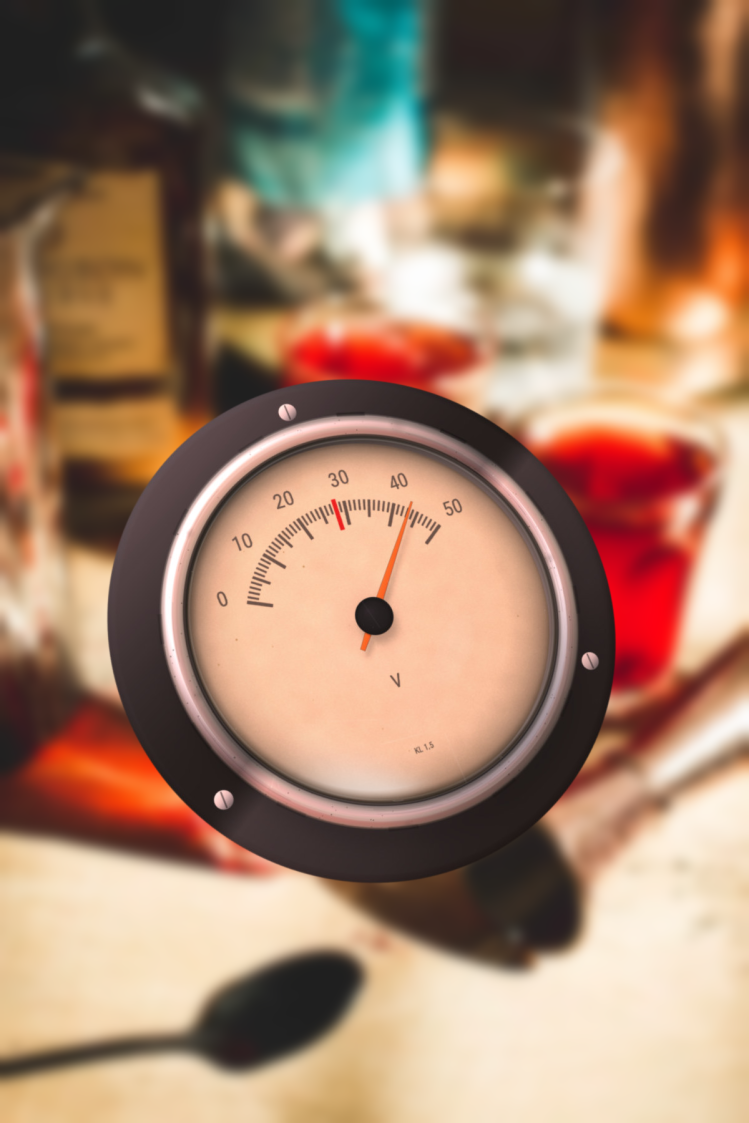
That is **43** V
